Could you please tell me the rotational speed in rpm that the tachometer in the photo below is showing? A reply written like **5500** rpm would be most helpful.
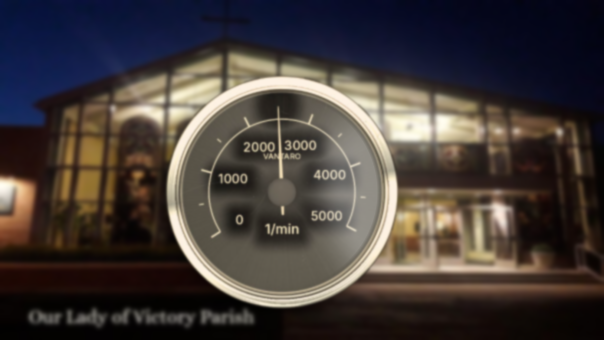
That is **2500** rpm
